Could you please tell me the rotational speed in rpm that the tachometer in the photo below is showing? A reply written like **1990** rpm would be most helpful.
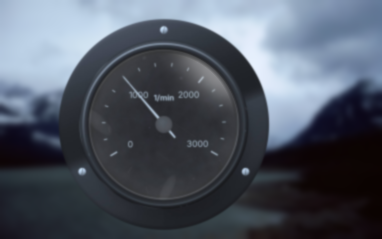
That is **1000** rpm
